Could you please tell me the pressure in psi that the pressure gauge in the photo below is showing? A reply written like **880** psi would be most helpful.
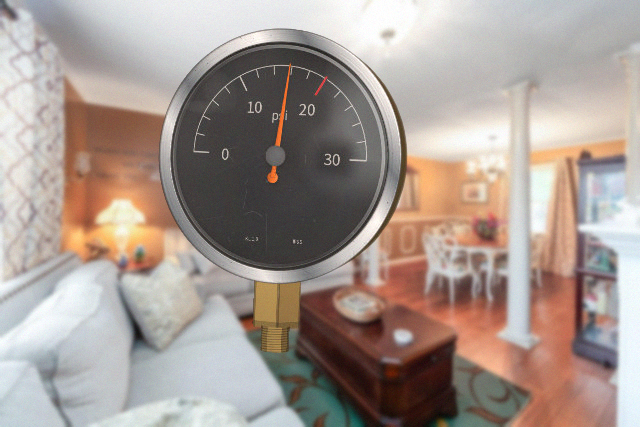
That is **16** psi
